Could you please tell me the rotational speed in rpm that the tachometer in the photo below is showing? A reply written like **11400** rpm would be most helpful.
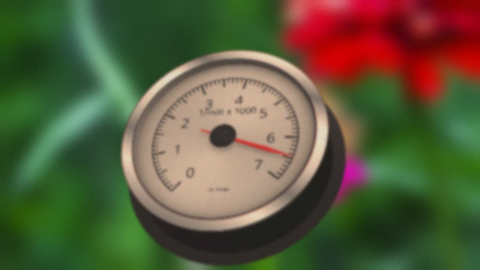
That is **6500** rpm
